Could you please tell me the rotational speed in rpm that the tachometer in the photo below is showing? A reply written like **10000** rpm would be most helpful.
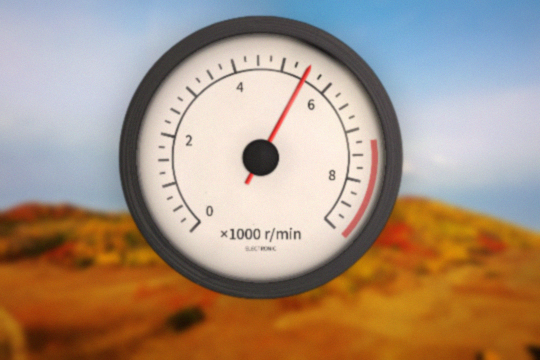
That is **5500** rpm
